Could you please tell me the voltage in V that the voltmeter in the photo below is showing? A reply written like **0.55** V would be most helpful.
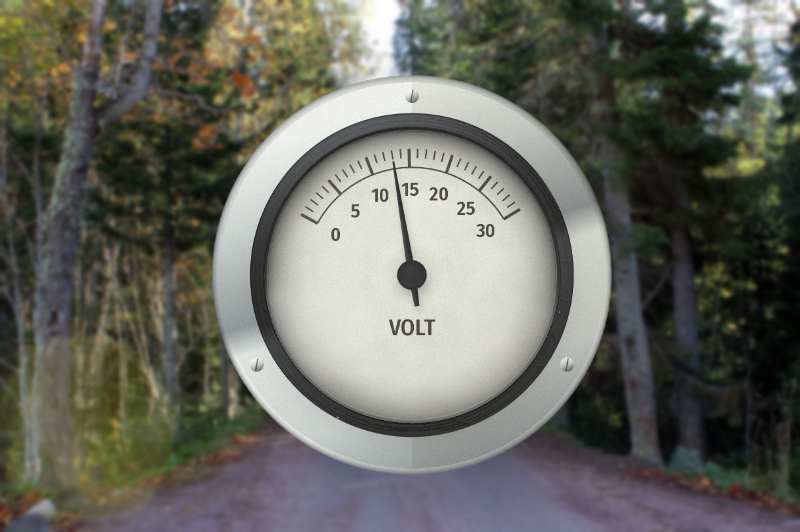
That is **13** V
